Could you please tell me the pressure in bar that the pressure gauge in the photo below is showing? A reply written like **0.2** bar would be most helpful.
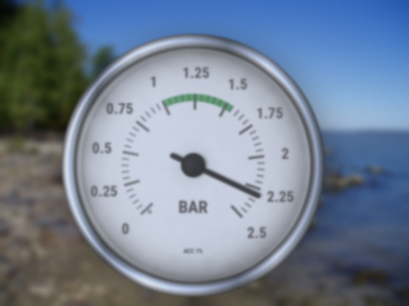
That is **2.3** bar
